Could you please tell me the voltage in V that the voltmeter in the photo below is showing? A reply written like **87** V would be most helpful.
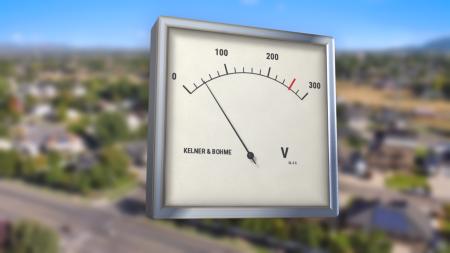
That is **40** V
